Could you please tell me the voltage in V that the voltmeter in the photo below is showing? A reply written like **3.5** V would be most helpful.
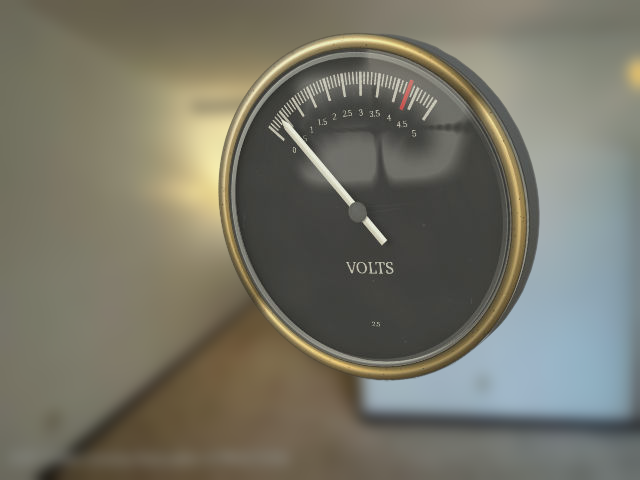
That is **0.5** V
